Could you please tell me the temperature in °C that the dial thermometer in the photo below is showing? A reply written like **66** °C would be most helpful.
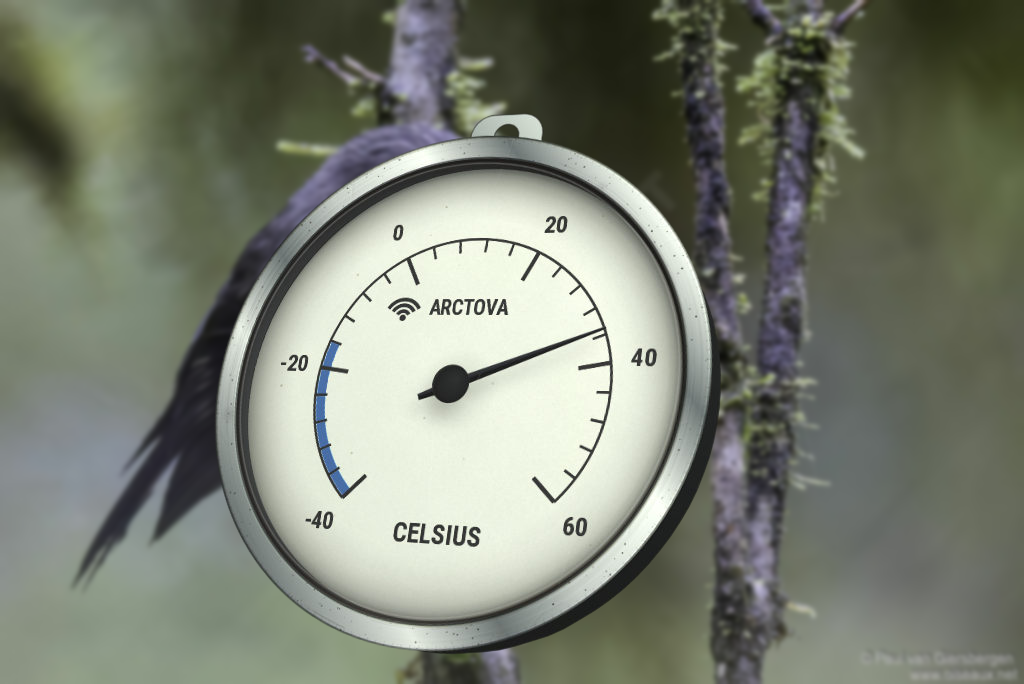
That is **36** °C
